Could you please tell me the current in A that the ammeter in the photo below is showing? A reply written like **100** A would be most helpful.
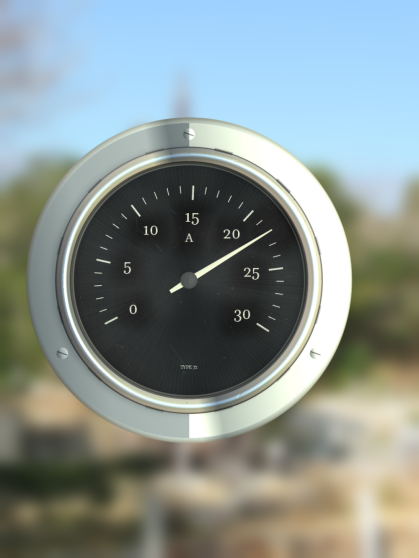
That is **22** A
